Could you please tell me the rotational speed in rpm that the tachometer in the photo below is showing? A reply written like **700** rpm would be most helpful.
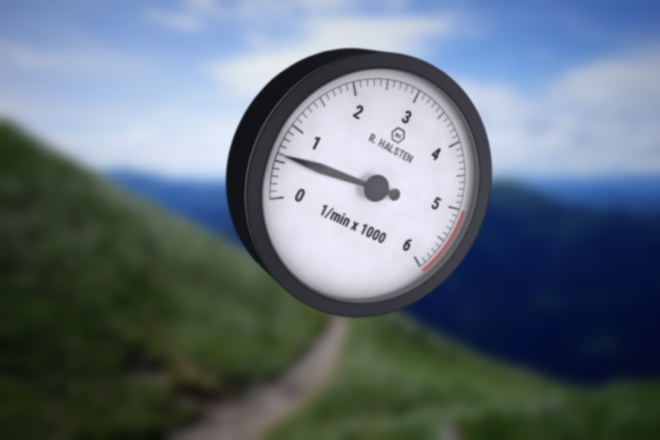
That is **600** rpm
